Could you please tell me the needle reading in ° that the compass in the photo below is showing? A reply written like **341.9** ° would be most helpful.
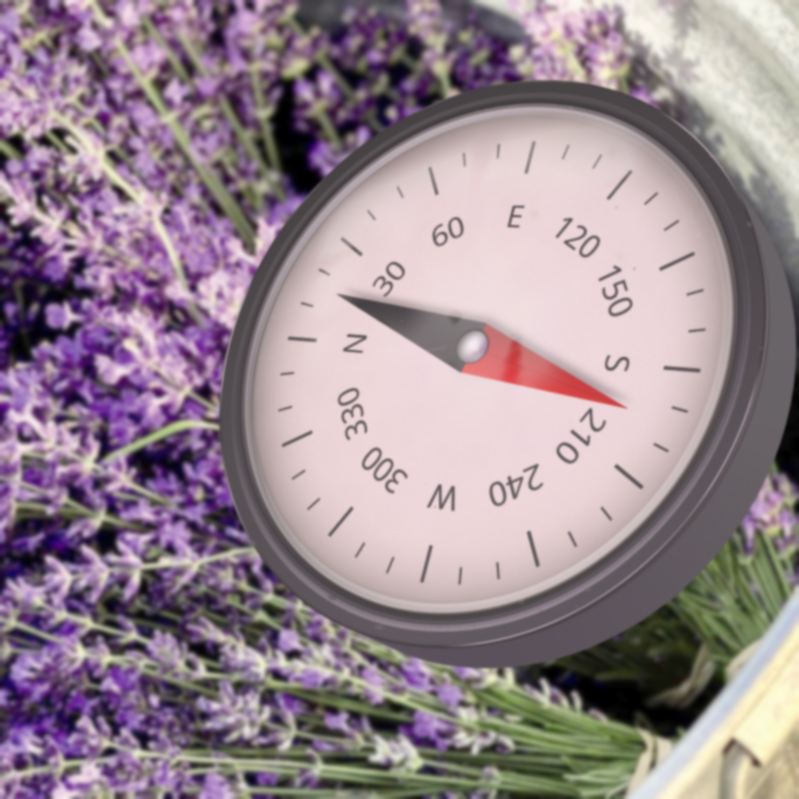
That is **195** °
